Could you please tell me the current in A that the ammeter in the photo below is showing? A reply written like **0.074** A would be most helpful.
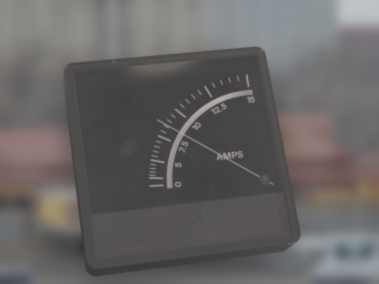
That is **8.5** A
